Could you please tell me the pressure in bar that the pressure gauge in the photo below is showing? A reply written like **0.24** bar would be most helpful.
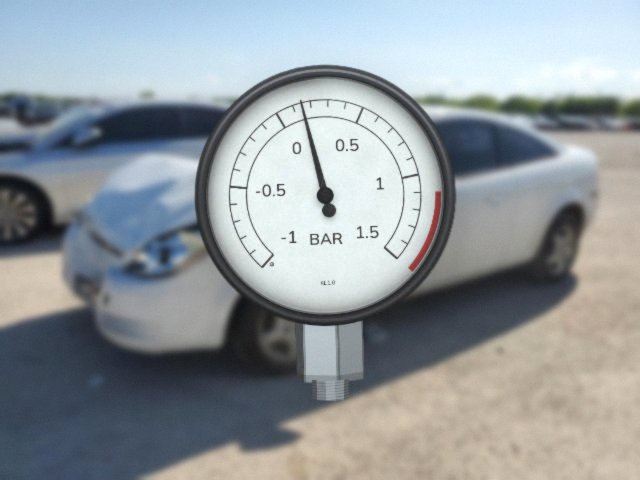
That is **0.15** bar
